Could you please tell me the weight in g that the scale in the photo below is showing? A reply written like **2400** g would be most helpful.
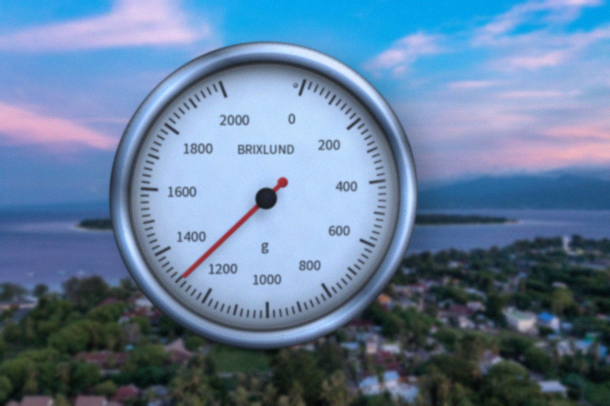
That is **1300** g
